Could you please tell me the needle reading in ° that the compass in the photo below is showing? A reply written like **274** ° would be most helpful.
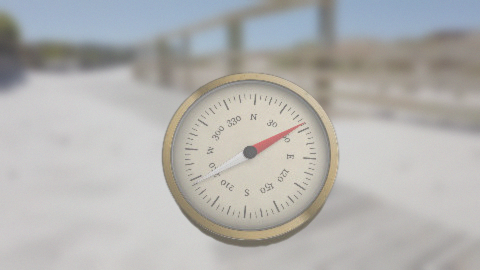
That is **55** °
